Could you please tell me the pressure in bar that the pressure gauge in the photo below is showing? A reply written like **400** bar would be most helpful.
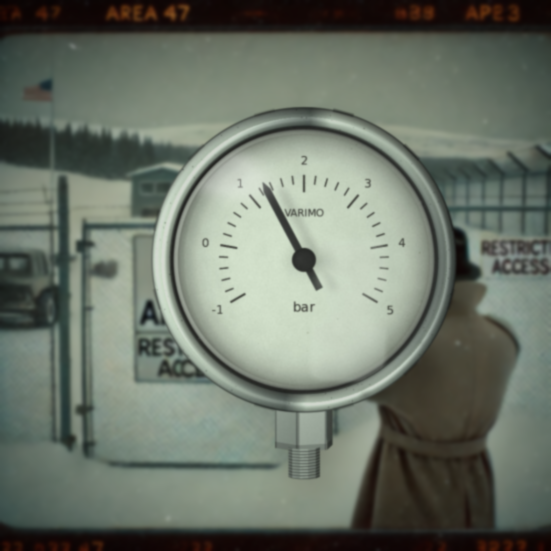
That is **1.3** bar
